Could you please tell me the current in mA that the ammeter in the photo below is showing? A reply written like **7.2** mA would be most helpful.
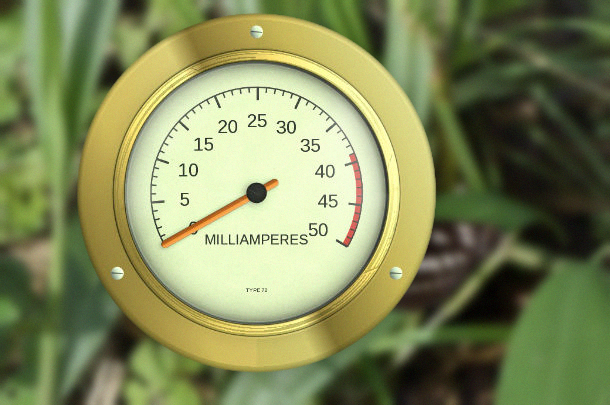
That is **0** mA
